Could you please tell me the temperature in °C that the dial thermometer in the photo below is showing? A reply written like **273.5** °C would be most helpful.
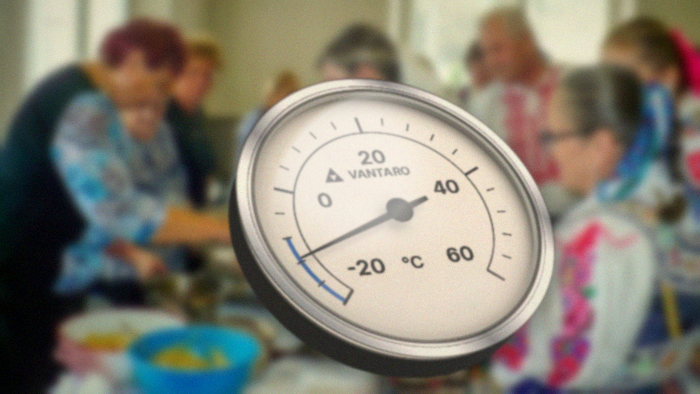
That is **-12** °C
